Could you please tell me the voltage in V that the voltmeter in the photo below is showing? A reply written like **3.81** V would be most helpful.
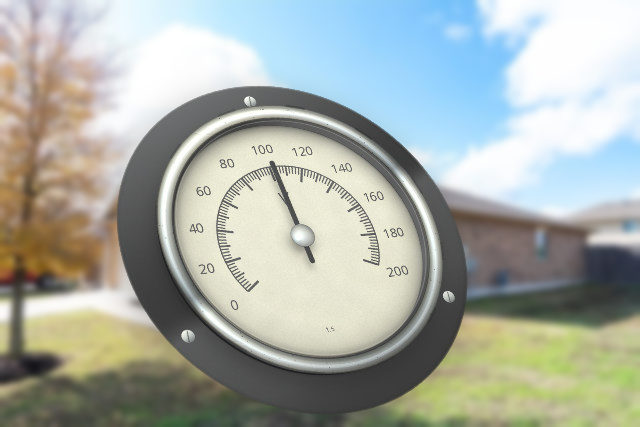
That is **100** V
